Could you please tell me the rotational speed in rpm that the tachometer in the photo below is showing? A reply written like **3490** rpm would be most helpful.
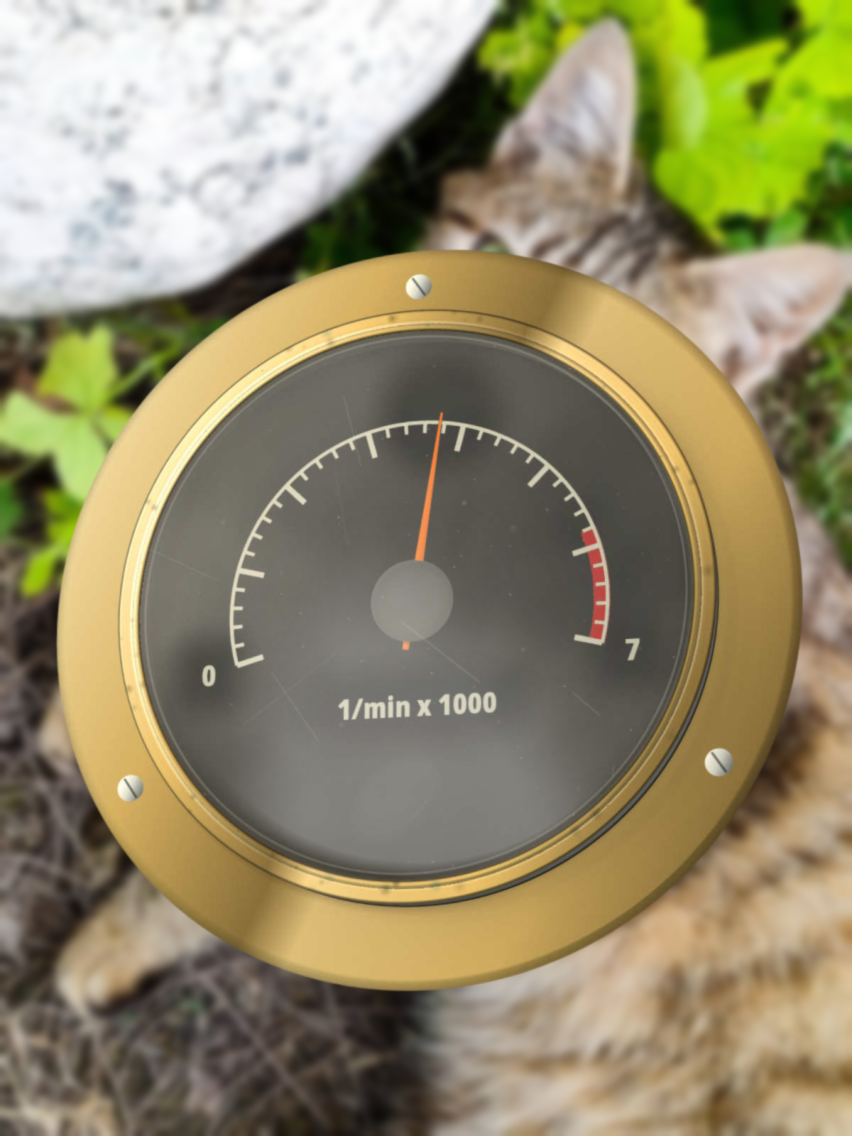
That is **3800** rpm
